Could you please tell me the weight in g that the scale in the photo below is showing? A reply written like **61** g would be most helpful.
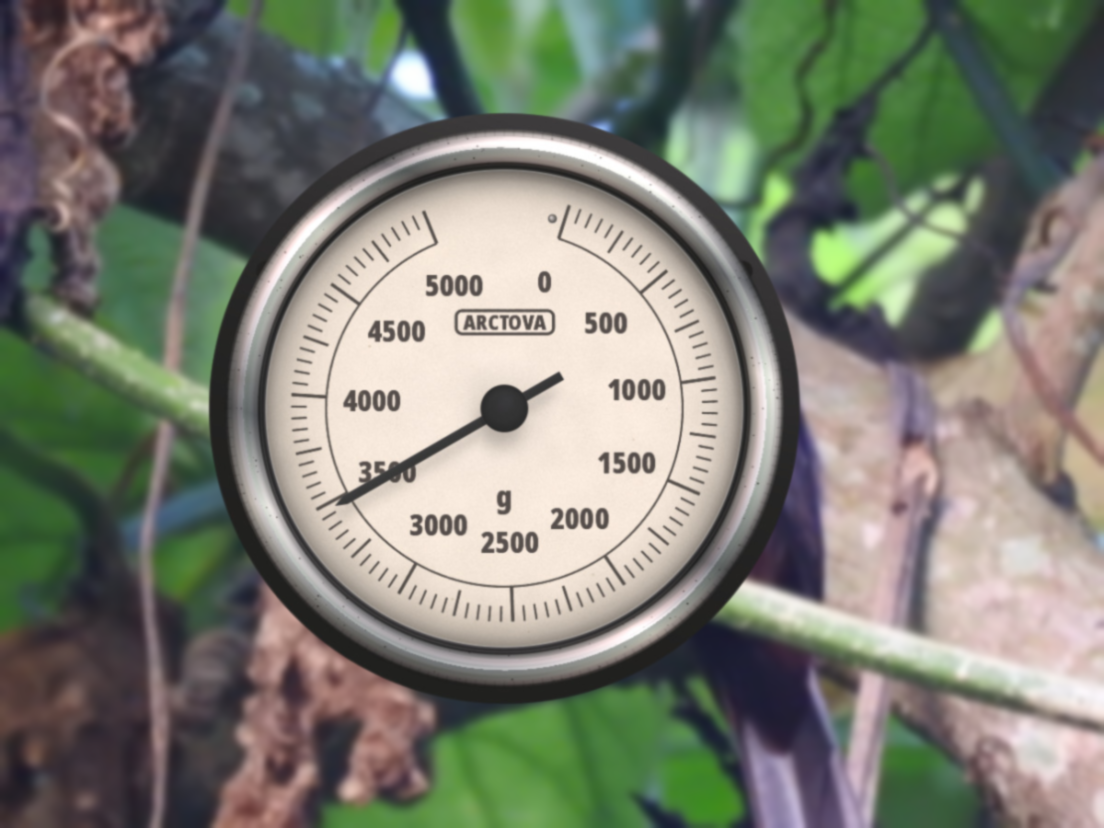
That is **3475** g
